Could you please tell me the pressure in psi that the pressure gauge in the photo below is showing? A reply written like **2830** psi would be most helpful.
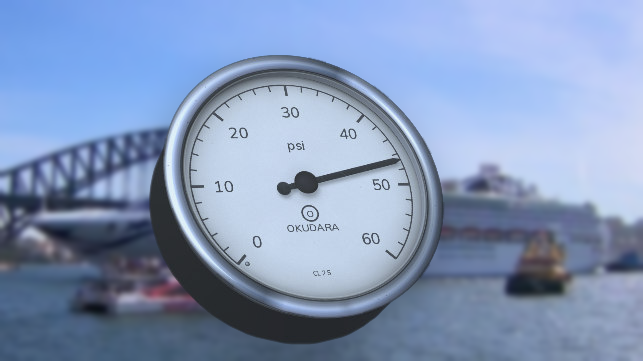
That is **47** psi
